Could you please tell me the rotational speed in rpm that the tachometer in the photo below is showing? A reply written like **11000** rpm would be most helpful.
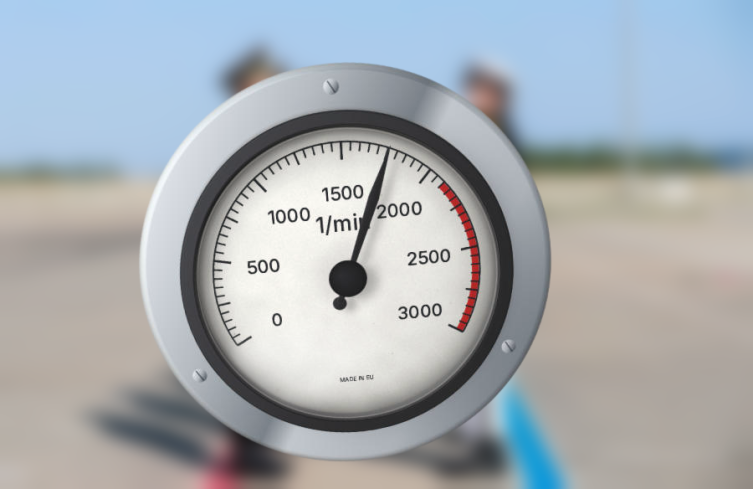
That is **1750** rpm
